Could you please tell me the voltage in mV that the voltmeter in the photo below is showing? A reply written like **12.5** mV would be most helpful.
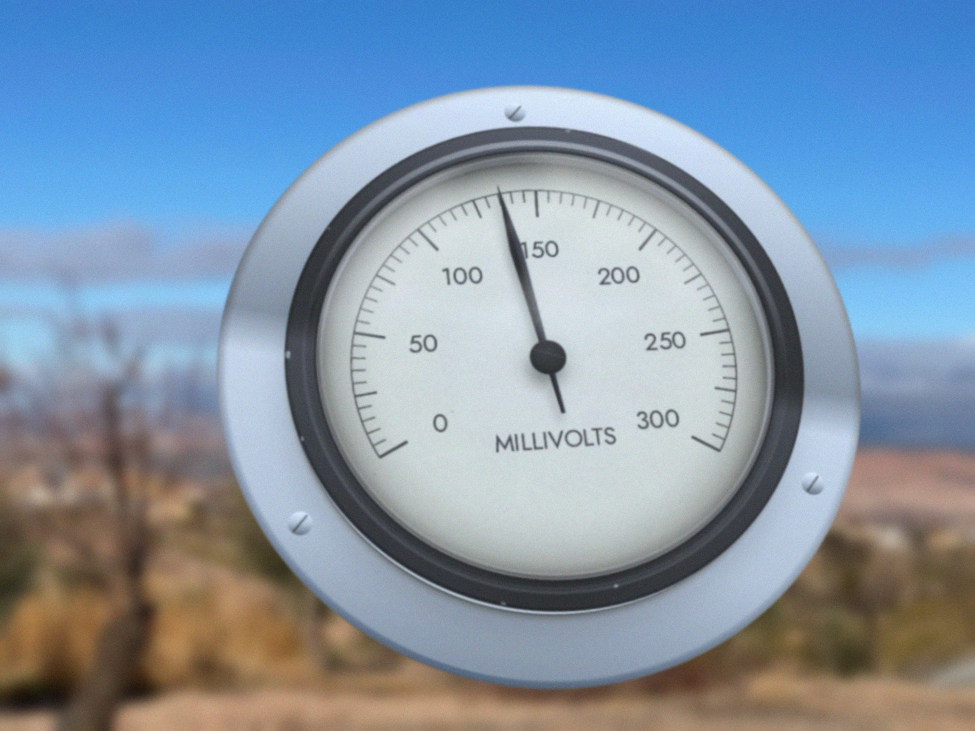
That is **135** mV
